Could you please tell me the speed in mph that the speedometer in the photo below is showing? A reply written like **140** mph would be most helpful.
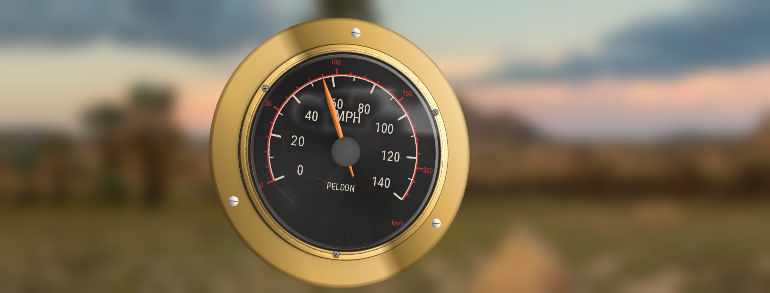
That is **55** mph
